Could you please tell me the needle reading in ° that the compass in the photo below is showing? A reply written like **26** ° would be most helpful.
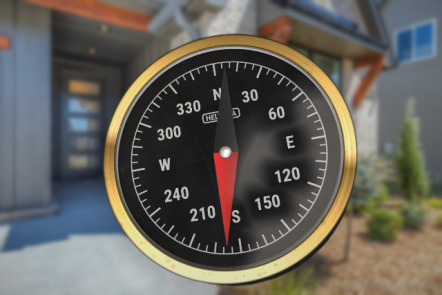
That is **187.5** °
